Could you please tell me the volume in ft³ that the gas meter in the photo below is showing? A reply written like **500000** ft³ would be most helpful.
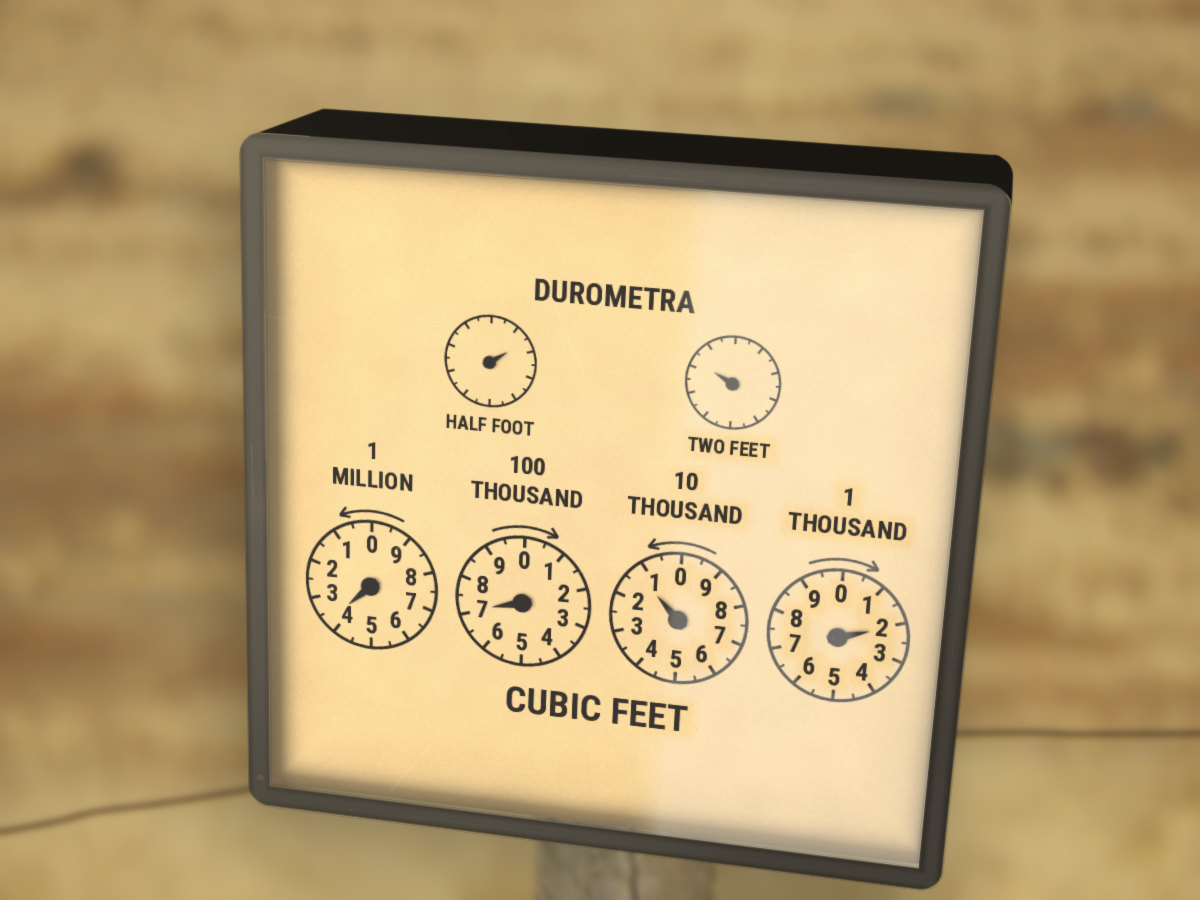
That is **371200** ft³
